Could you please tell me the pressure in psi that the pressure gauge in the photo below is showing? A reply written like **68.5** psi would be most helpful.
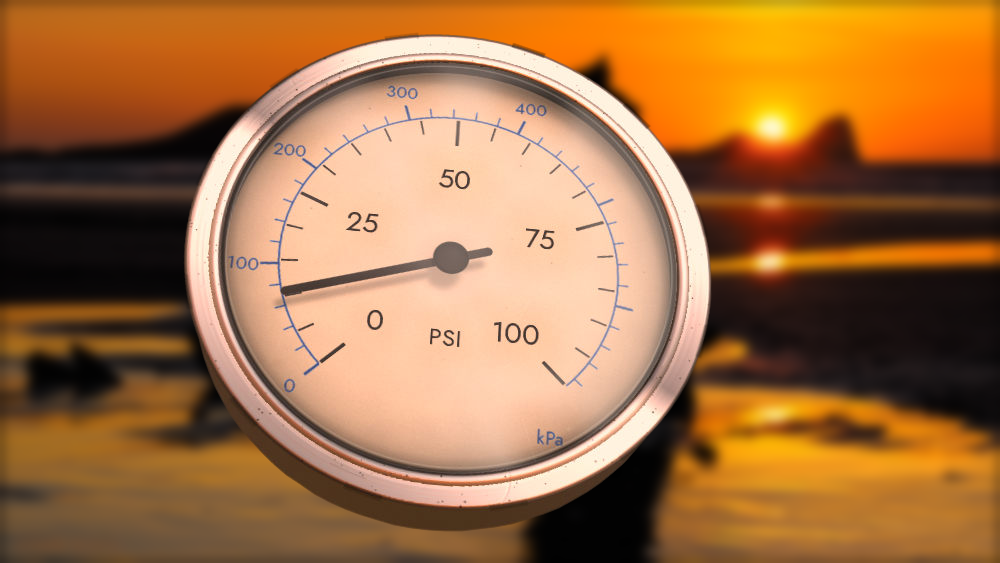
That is **10** psi
